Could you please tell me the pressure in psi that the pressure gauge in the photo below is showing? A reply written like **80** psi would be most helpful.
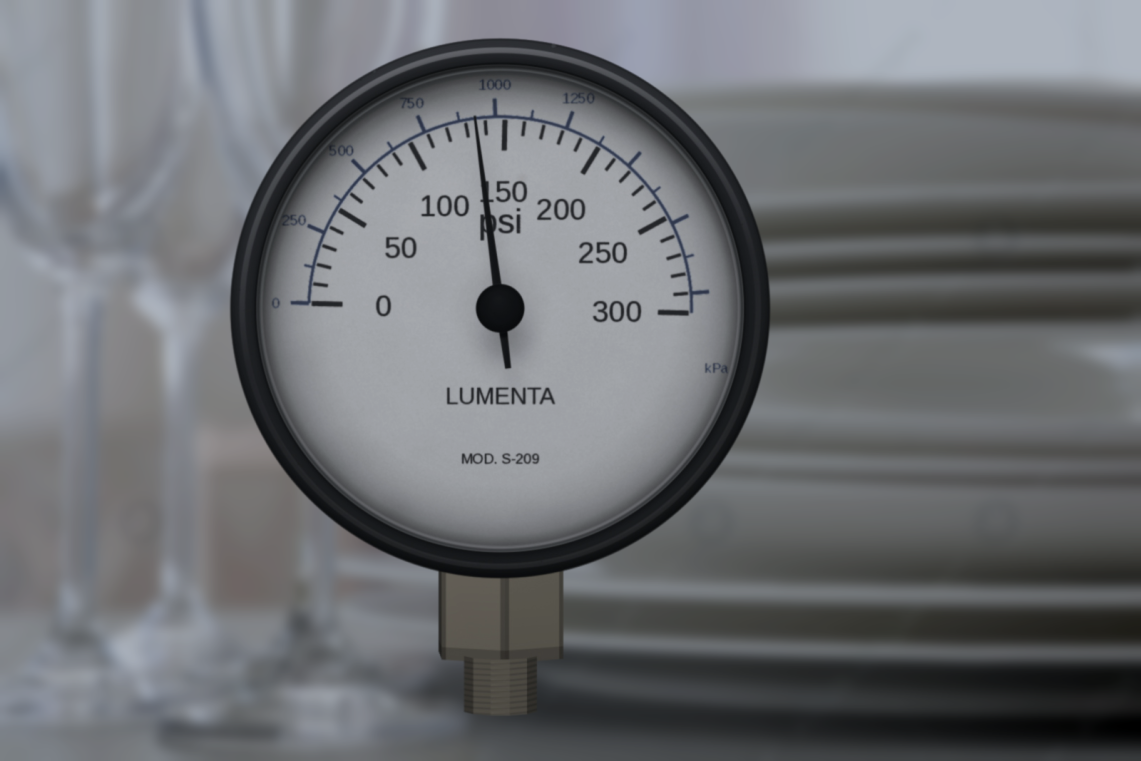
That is **135** psi
